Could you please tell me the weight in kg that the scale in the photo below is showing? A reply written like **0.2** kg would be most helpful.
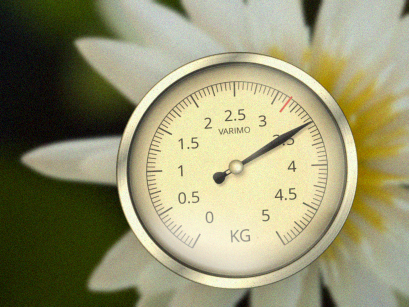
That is **3.5** kg
